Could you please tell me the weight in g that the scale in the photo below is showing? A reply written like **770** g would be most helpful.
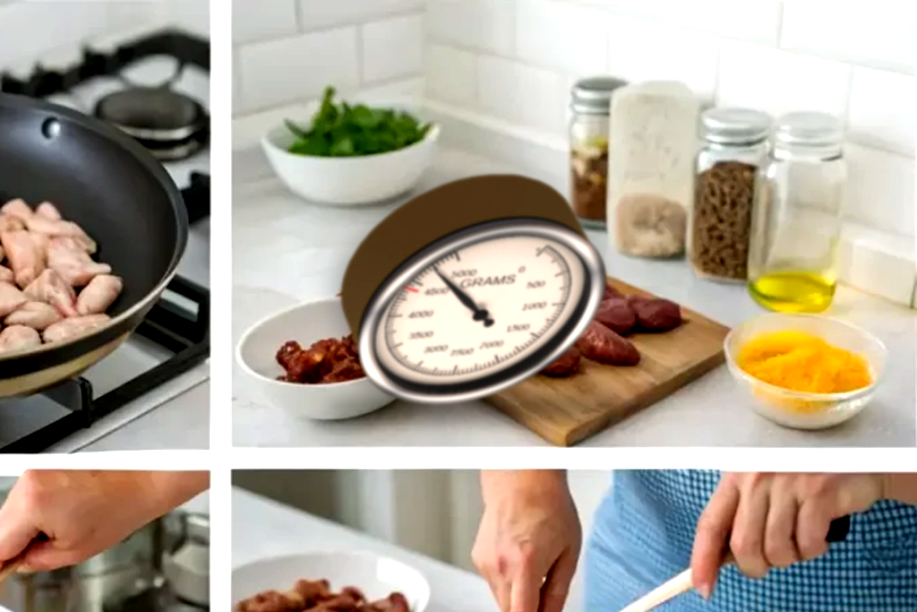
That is **4750** g
